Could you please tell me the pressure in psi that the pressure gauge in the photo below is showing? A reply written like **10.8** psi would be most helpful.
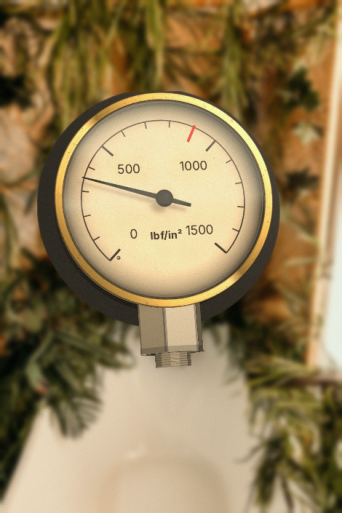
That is **350** psi
